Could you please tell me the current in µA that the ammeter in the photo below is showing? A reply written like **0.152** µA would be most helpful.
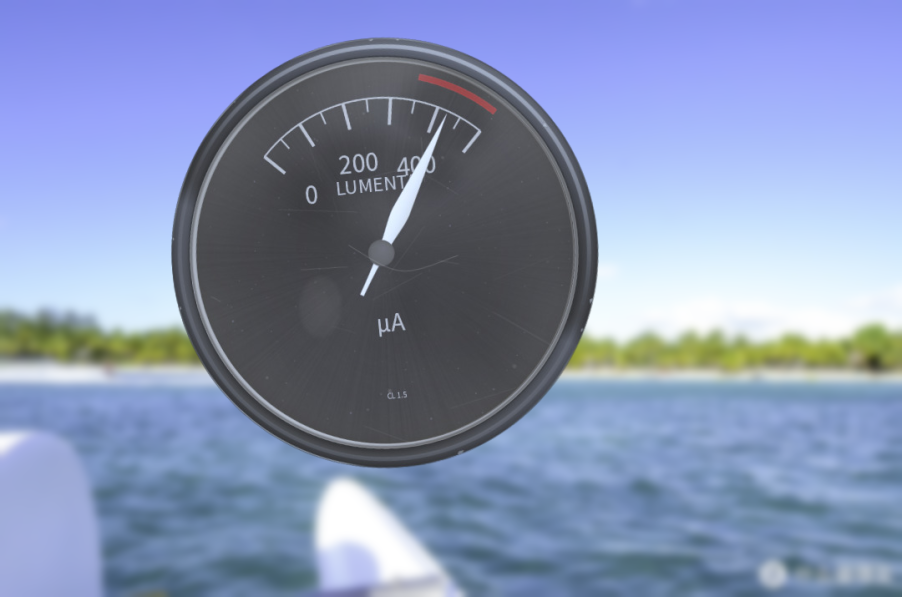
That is **425** µA
